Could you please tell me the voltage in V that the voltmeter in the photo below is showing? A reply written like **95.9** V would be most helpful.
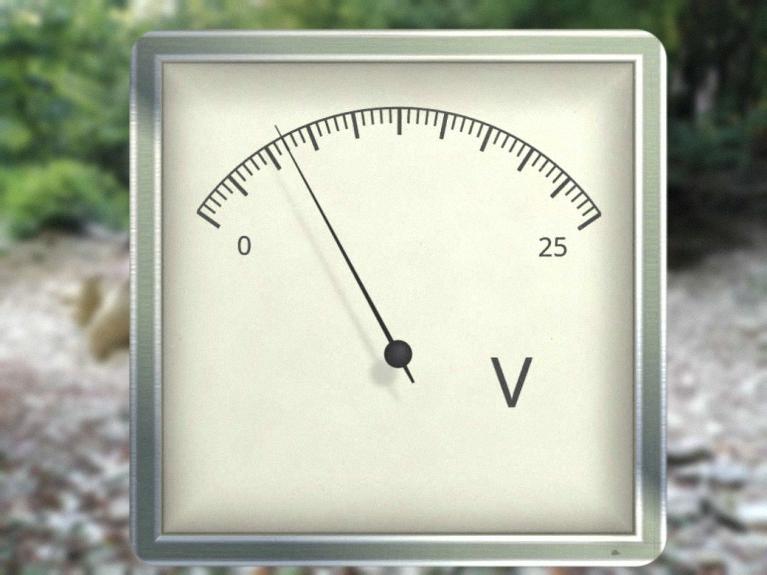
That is **6** V
